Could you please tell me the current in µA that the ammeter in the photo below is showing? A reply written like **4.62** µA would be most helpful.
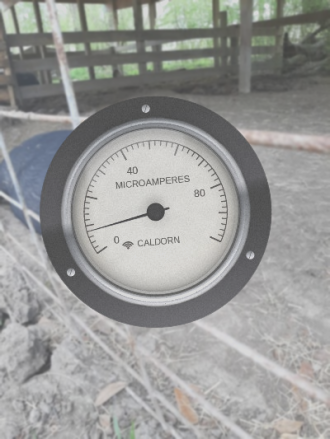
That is **8** µA
